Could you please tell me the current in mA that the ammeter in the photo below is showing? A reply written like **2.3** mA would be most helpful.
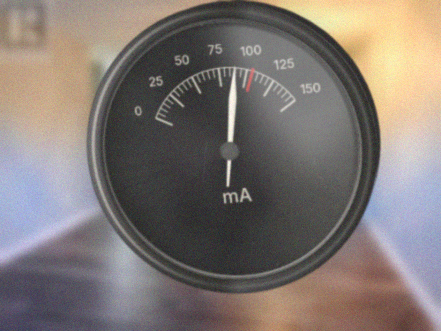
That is **90** mA
